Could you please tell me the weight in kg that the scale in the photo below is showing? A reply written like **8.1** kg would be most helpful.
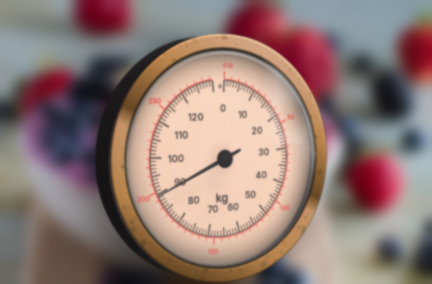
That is **90** kg
